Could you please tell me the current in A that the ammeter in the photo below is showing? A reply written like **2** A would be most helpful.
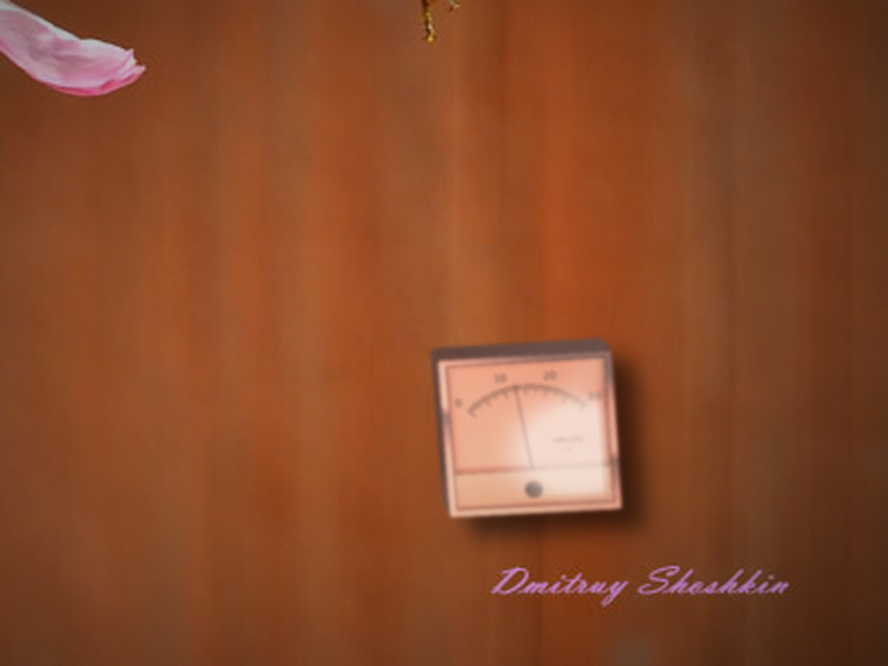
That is **12.5** A
